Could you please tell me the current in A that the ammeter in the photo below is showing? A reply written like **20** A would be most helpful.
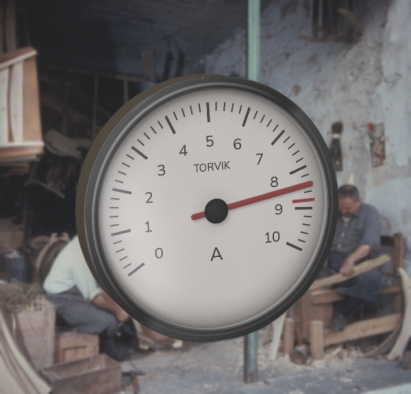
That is **8.4** A
